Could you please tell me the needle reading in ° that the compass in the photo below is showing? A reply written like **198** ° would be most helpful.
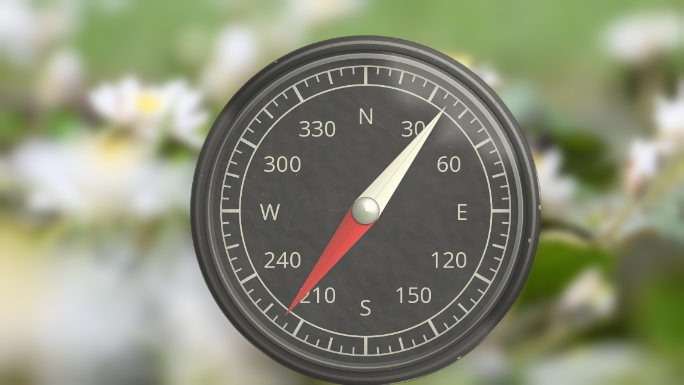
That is **217.5** °
